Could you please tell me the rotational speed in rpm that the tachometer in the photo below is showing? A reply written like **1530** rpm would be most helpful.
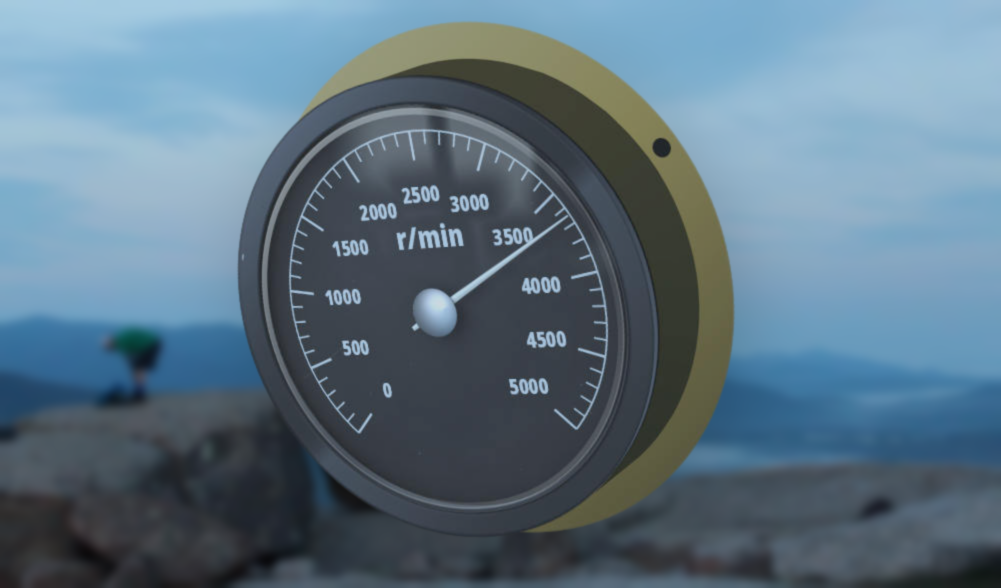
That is **3650** rpm
